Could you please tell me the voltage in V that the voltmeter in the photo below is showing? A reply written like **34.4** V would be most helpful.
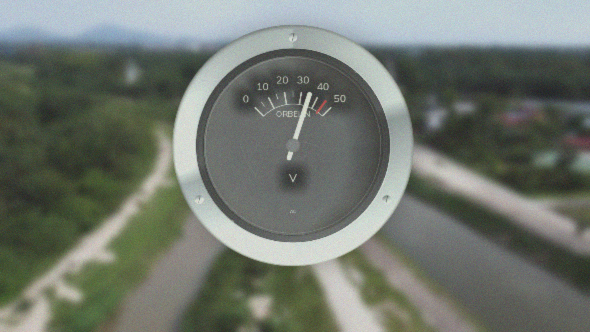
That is **35** V
